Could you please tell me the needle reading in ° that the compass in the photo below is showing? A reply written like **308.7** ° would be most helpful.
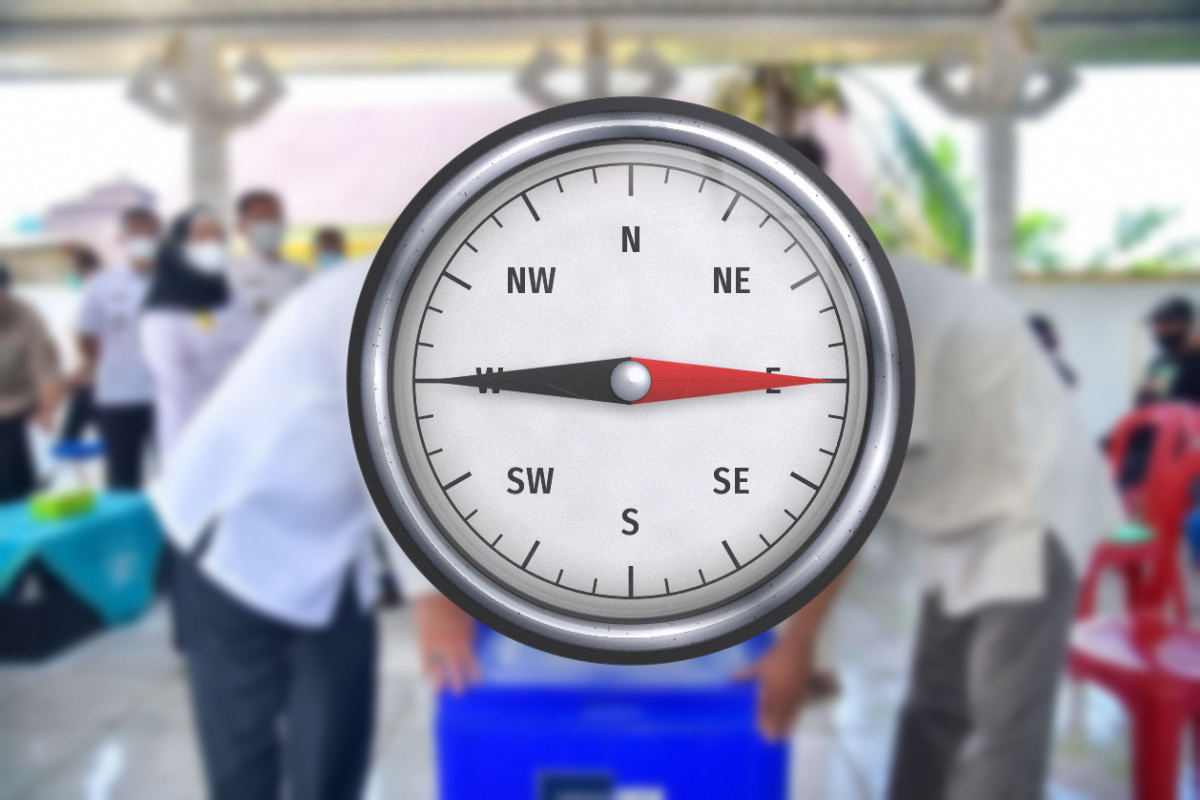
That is **90** °
